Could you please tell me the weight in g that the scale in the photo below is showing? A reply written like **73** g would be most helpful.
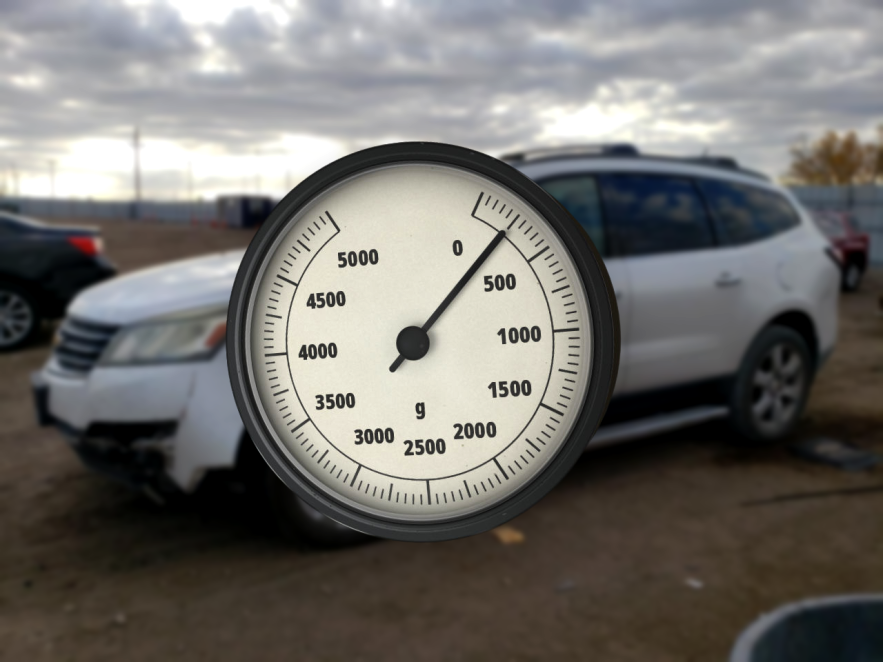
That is **250** g
